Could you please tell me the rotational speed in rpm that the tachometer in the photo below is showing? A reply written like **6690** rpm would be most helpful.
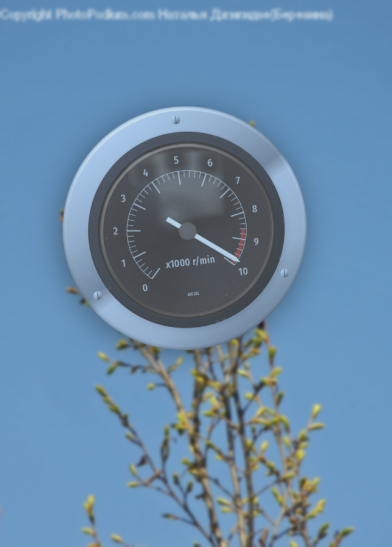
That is **9800** rpm
